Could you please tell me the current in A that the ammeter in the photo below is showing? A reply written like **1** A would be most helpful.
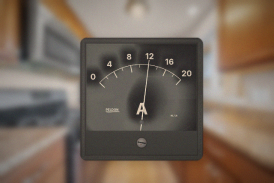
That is **12** A
